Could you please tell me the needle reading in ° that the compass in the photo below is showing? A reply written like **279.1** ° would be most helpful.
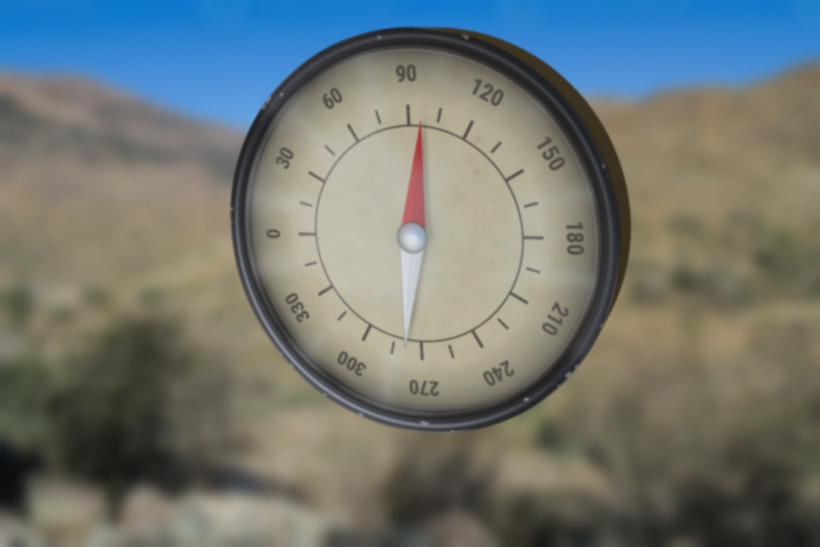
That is **97.5** °
